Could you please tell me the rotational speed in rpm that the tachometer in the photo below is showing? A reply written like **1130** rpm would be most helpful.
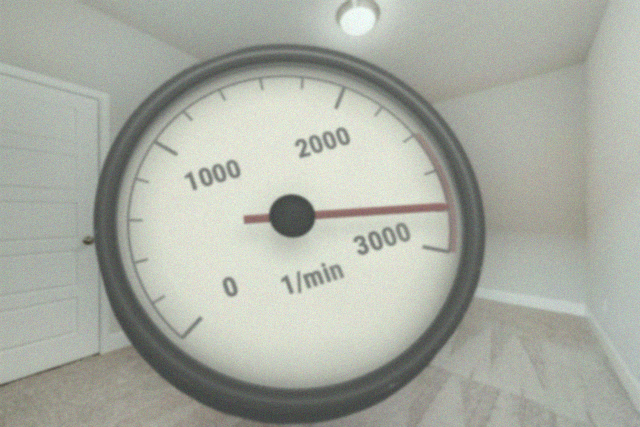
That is **2800** rpm
